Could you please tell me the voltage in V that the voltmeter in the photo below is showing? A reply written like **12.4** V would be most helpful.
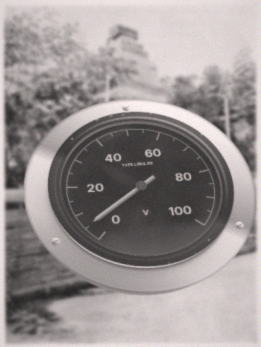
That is **5** V
